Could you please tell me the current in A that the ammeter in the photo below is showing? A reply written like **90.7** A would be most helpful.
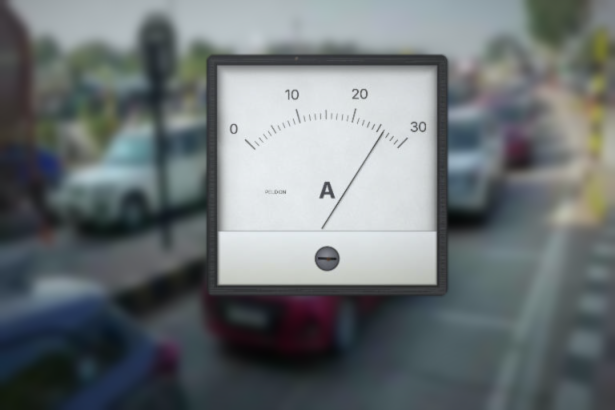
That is **26** A
